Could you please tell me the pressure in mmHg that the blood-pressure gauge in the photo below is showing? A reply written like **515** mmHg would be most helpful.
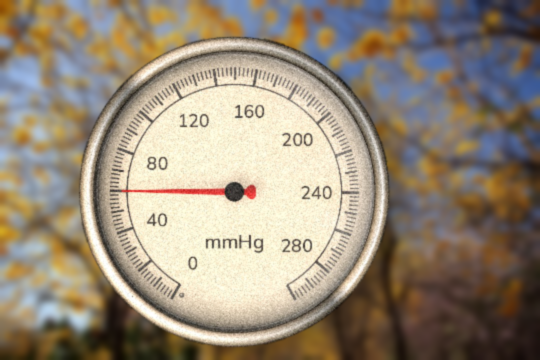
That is **60** mmHg
